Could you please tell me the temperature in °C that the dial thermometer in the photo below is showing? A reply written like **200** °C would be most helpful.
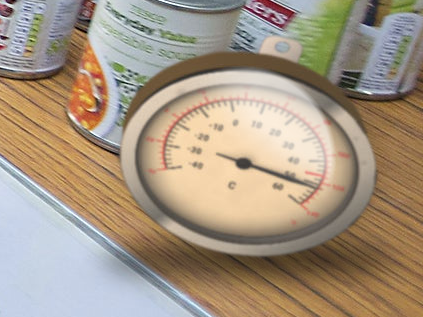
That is **50** °C
